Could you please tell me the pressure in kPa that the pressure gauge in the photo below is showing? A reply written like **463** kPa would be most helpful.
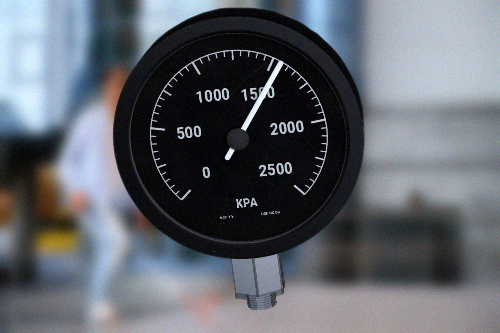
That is **1550** kPa
